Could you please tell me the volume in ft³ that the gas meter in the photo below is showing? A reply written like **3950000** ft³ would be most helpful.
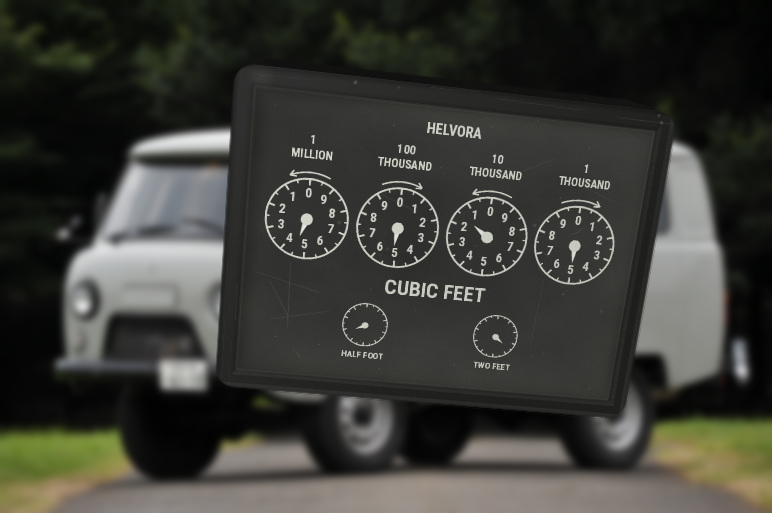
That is **451500** ft³
